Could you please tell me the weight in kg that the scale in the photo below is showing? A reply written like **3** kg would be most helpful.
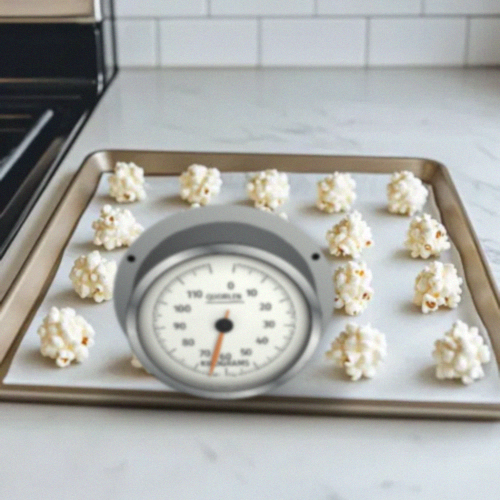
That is **65** kg
